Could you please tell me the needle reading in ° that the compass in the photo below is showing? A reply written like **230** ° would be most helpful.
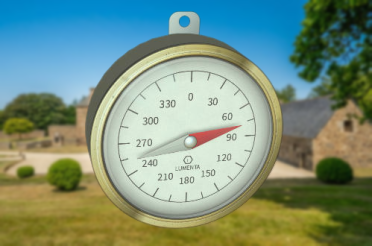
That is **75** °
